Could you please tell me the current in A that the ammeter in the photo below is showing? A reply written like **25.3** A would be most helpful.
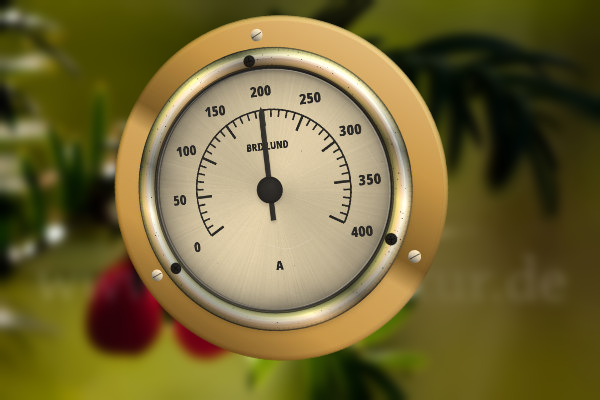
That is **200** A
